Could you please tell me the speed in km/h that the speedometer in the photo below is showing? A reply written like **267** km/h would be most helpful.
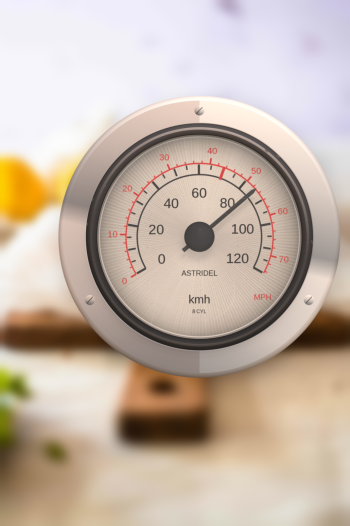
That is **85** km/h
